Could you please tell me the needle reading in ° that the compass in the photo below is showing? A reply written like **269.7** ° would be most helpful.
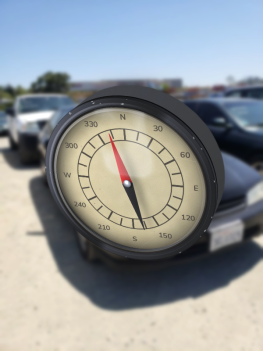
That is **345** °
